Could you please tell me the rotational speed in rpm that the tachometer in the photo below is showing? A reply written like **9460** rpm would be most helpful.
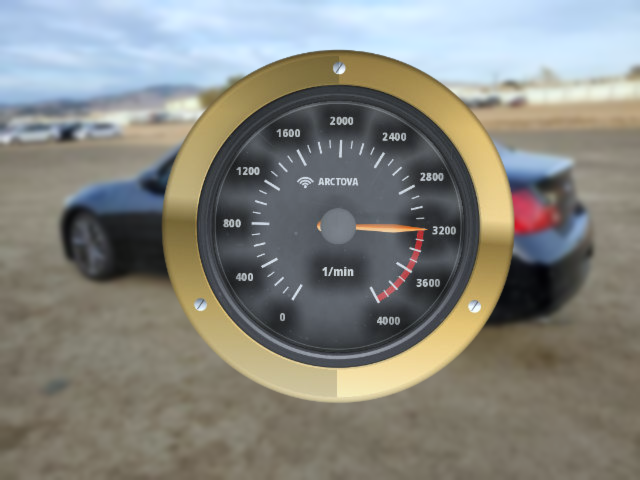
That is **3200** rpm
